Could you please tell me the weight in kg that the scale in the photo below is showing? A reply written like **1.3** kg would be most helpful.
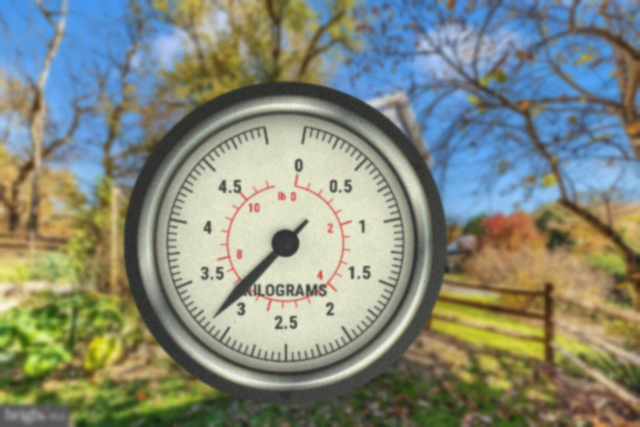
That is **3.15** kg
